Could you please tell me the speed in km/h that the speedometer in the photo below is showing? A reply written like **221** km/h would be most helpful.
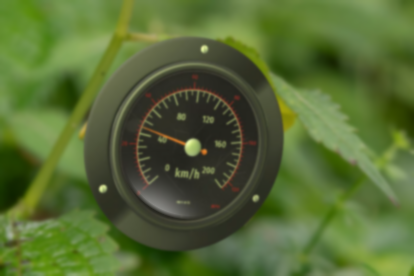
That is **45** km/h
